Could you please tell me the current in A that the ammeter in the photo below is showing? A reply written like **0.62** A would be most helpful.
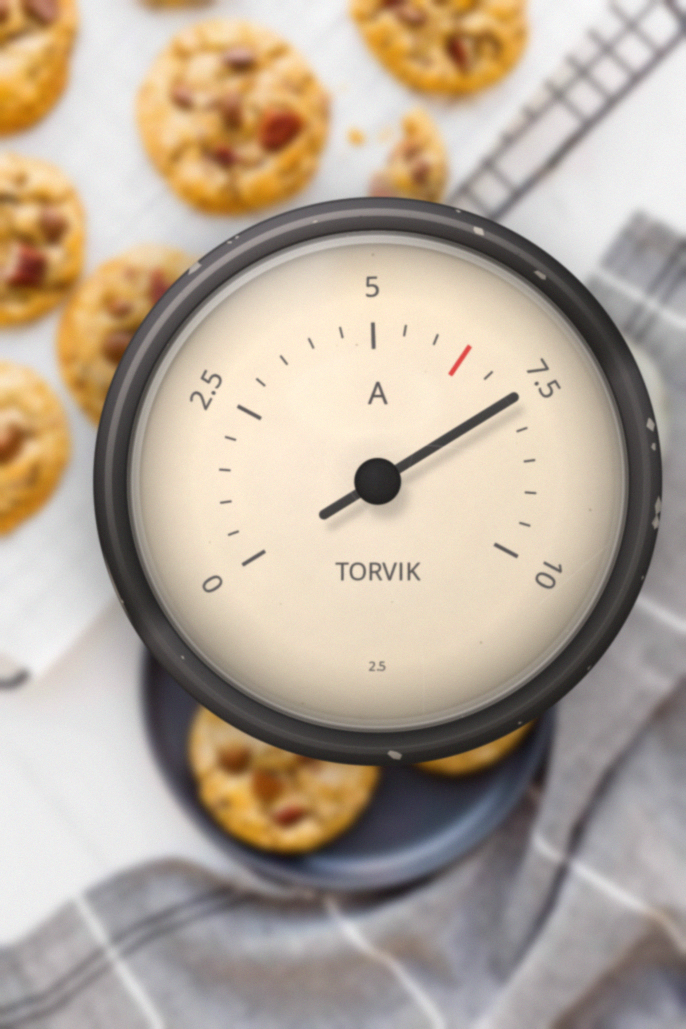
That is **7.5** A
